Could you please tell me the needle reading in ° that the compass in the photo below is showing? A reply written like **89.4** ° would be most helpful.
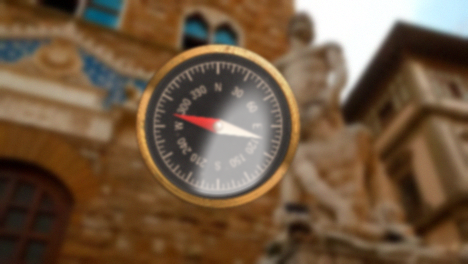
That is **285** °
